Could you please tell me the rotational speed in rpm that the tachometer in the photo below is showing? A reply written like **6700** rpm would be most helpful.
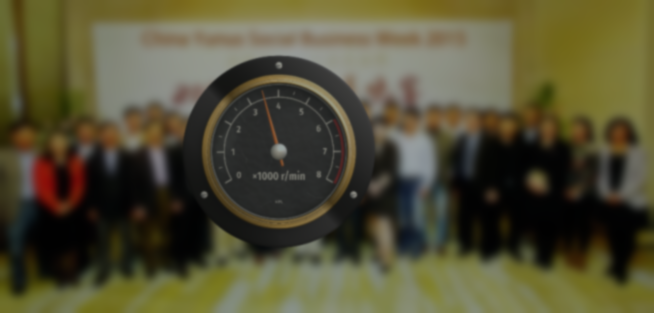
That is **3500** rpm
